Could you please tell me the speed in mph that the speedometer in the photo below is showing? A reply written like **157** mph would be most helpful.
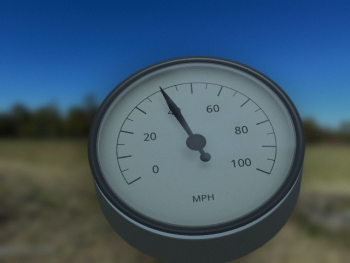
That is **40** mph
